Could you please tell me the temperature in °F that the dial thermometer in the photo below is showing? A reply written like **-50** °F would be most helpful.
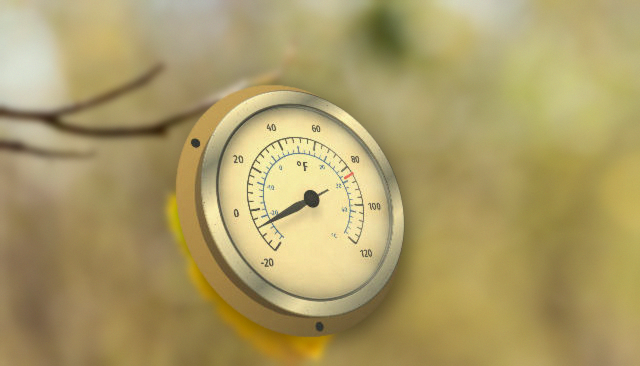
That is **-8** °F
